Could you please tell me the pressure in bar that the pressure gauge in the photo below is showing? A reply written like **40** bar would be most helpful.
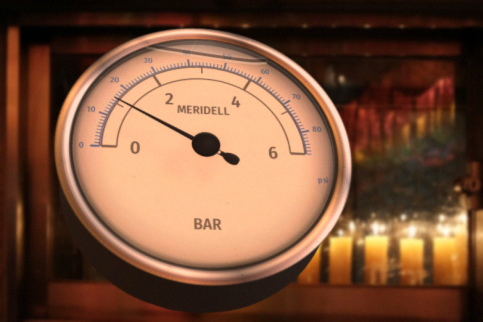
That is **1** bar
